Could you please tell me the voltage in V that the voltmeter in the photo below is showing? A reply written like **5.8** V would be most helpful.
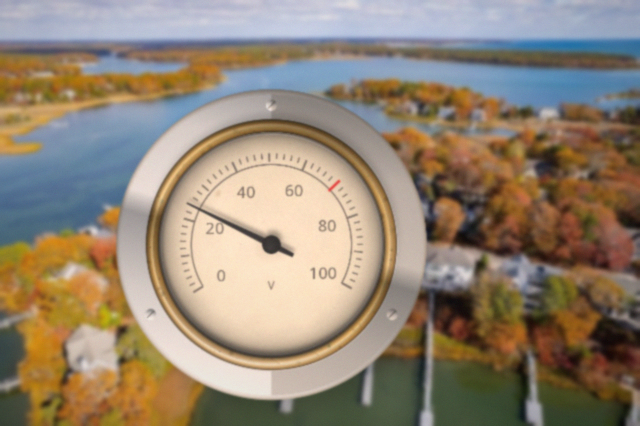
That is **24** V
